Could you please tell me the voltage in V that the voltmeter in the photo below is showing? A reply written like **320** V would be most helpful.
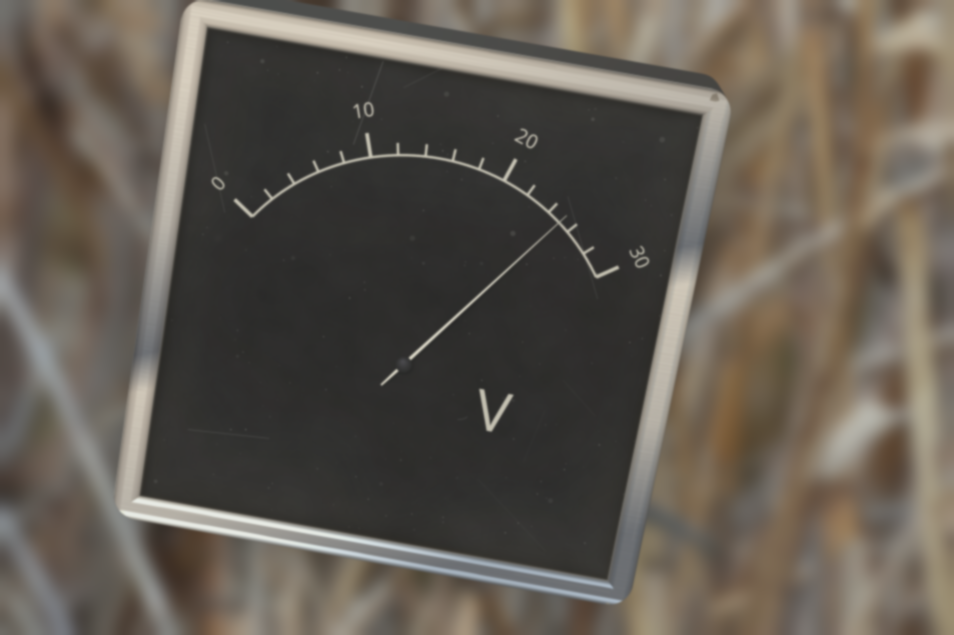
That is **25** V
